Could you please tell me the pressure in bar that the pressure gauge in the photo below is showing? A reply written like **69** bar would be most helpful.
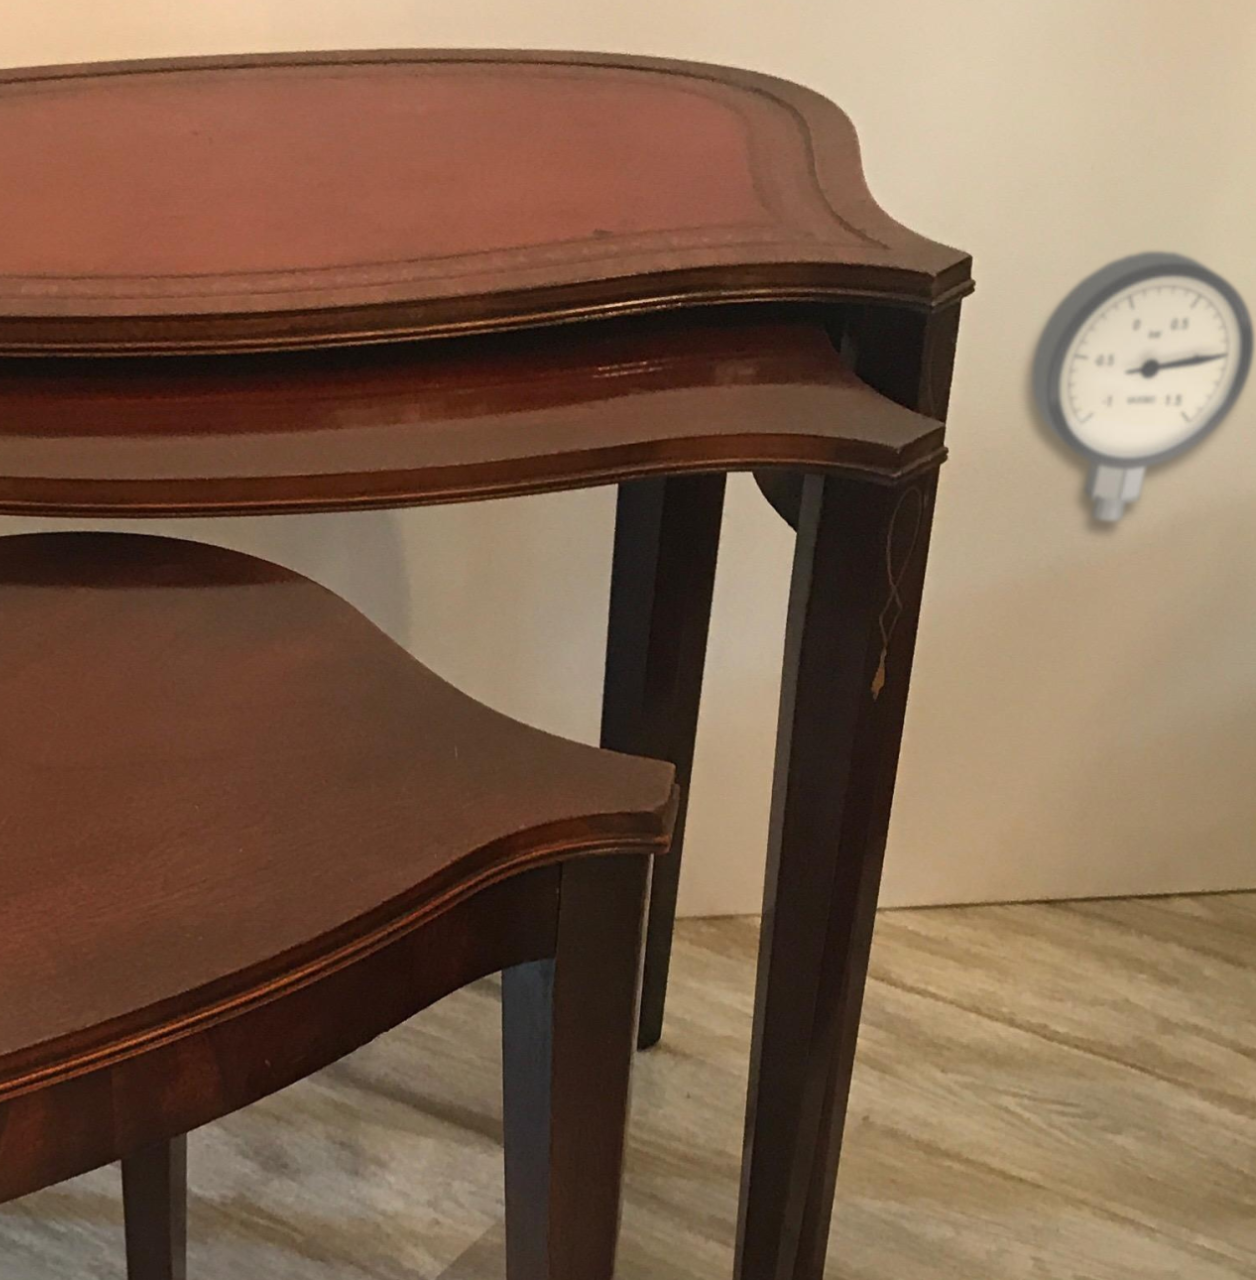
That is **1** bar
